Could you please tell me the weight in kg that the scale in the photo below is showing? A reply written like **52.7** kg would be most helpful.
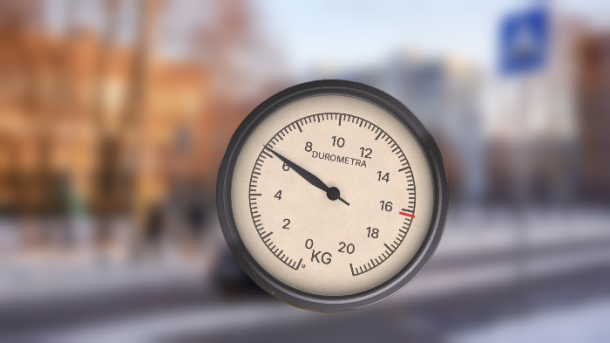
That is **6.2** kg
